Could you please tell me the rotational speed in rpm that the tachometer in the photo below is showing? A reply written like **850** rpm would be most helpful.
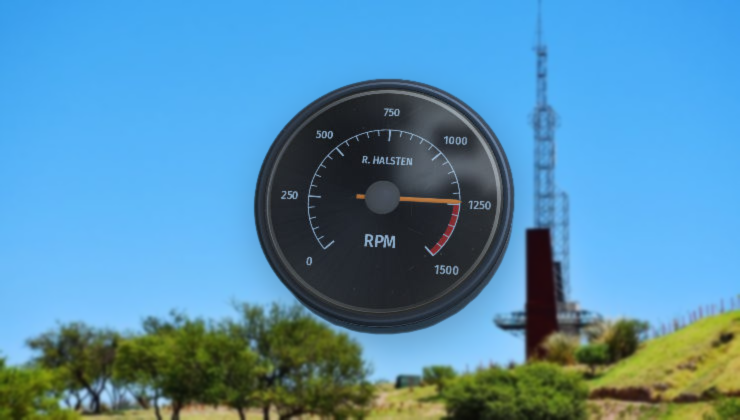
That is **1250** rpm
